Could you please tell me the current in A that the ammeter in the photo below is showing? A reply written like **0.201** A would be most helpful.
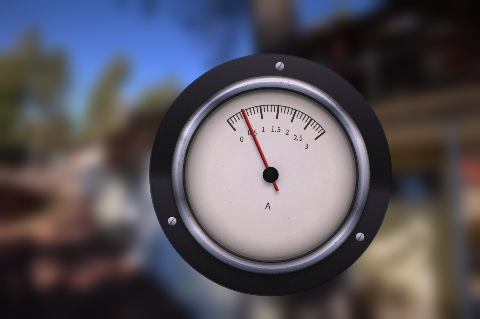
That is **0.5** A
